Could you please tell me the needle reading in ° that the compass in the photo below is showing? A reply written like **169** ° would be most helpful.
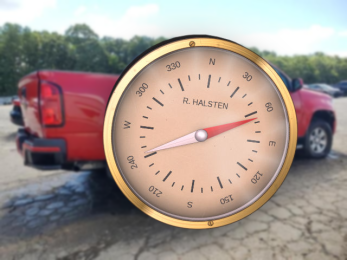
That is **65** °
